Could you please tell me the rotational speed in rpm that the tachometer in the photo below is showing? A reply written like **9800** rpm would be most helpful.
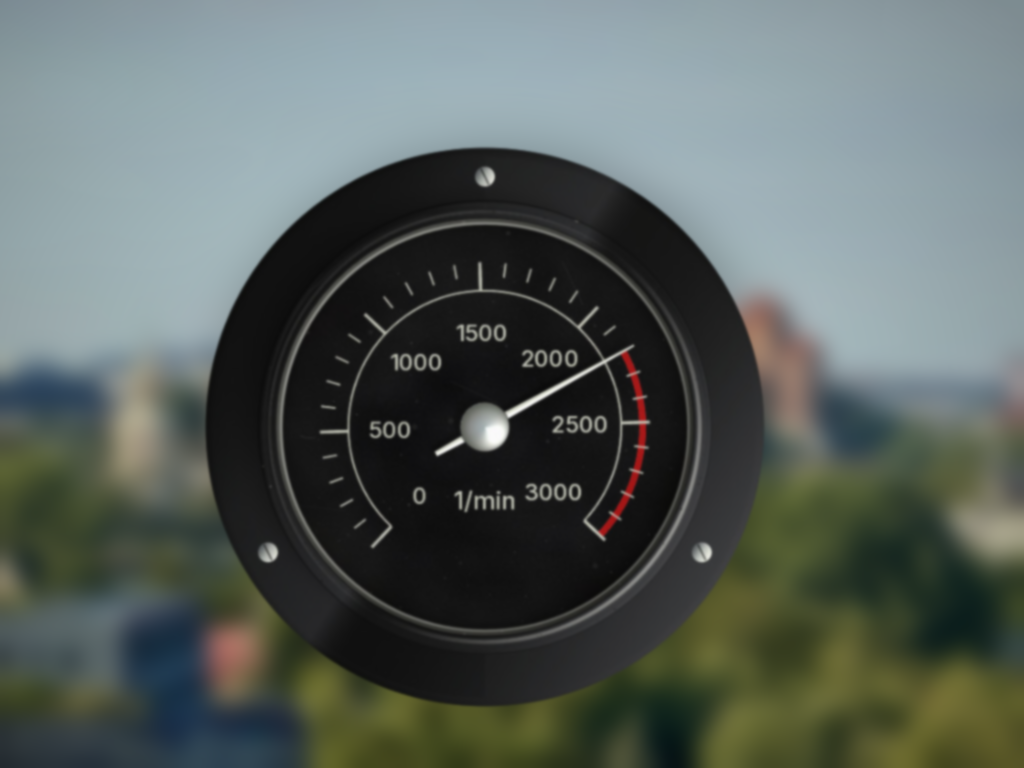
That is **2200** rpm
